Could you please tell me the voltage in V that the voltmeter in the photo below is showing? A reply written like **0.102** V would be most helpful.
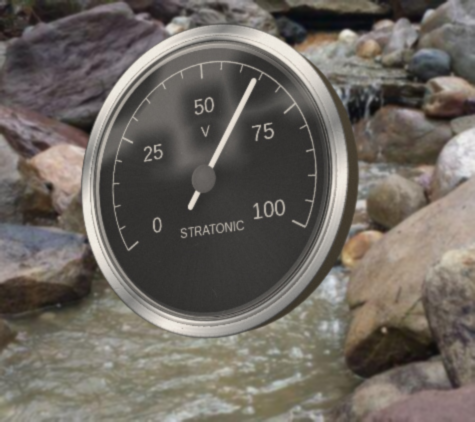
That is **65** V
